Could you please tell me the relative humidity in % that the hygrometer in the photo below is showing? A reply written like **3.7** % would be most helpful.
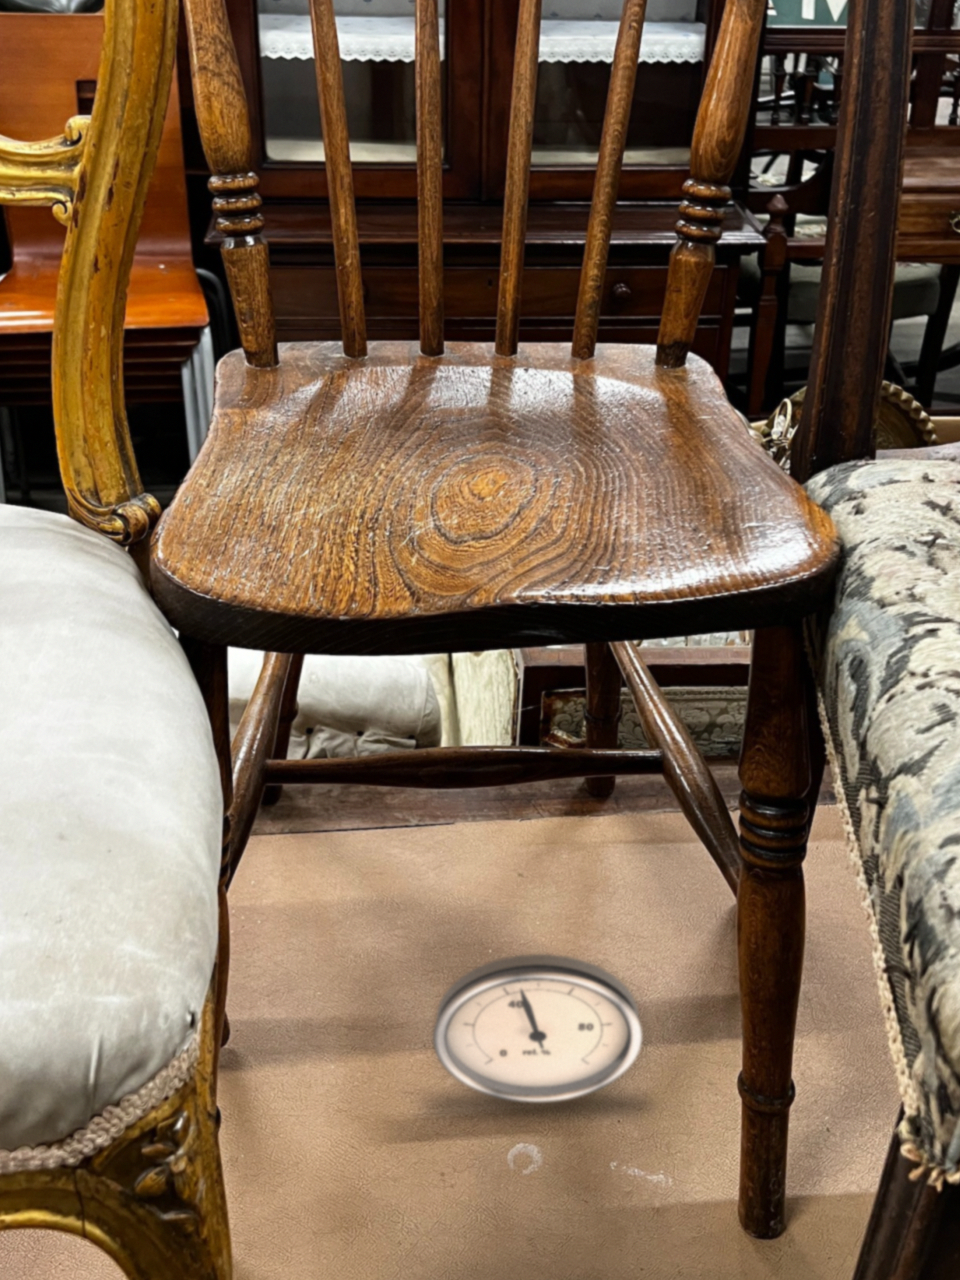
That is **45** %
